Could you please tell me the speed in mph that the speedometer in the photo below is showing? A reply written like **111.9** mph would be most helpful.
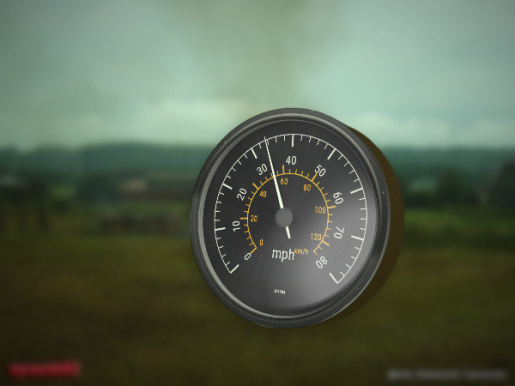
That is **34** mph
